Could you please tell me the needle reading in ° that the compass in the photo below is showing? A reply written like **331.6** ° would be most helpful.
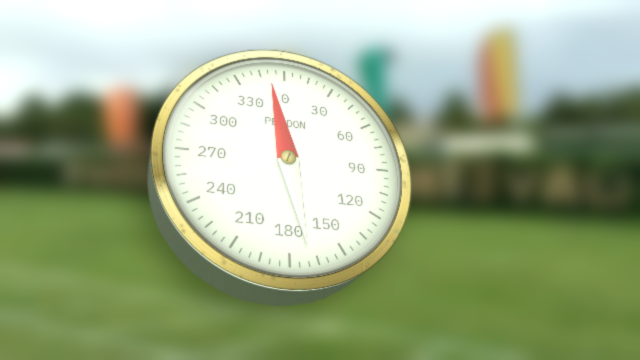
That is **350** °
